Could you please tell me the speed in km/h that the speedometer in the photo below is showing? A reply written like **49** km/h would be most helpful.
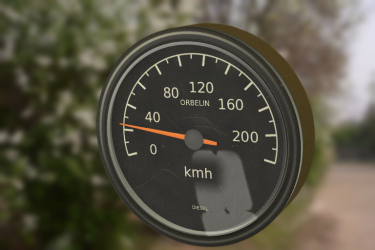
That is **25** km/h
